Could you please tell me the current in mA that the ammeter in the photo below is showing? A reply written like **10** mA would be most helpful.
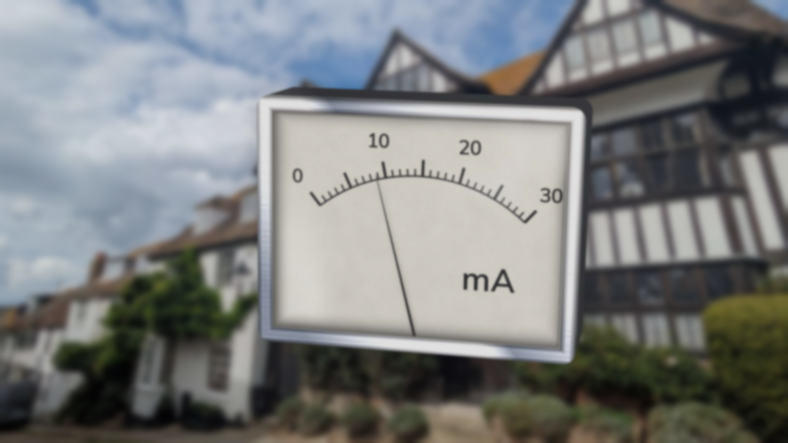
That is **9** mA
